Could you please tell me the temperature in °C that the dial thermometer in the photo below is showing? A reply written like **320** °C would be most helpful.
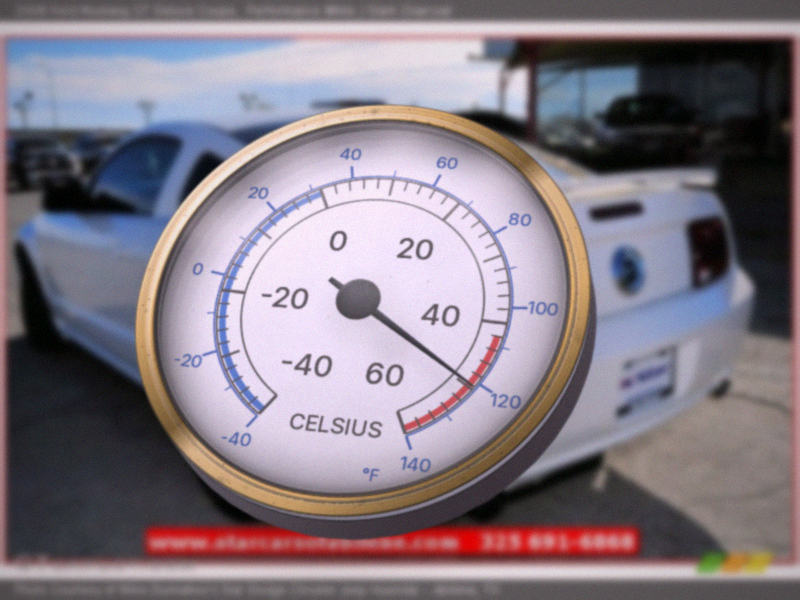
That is **50** °C
